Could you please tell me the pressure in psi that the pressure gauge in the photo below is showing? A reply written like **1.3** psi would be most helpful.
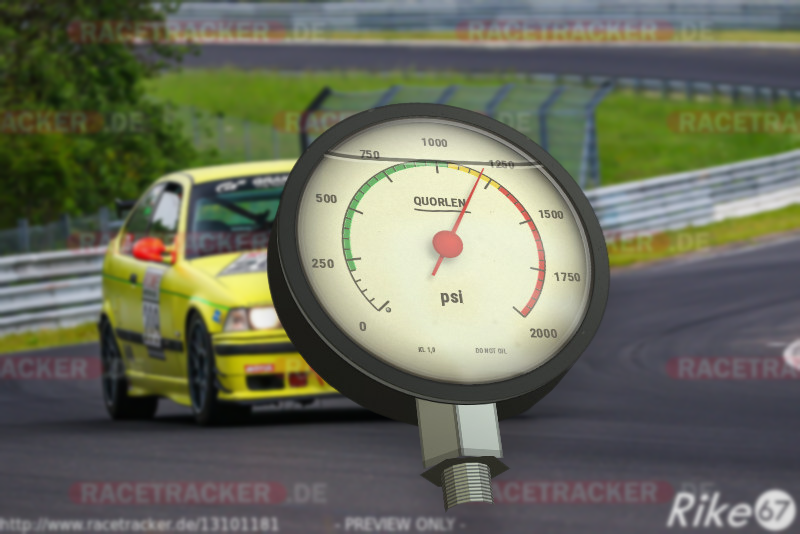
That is **1200** psi
